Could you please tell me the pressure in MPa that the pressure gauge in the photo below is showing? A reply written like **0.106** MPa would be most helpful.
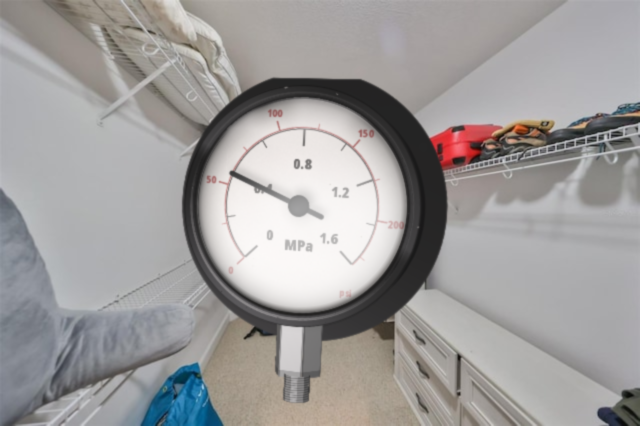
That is **0.4** MPa
